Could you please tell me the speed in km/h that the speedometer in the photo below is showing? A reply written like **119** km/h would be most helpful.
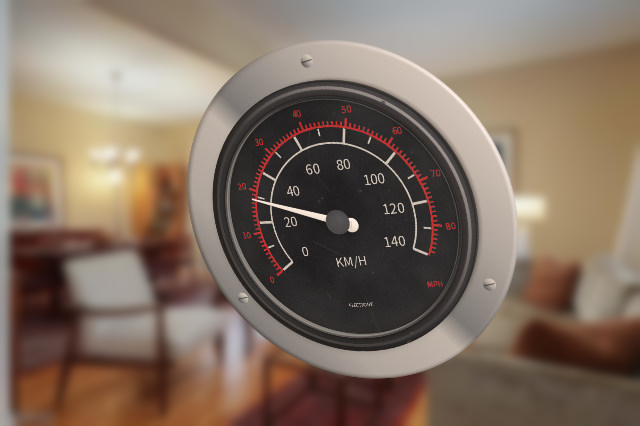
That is **30** km/h
